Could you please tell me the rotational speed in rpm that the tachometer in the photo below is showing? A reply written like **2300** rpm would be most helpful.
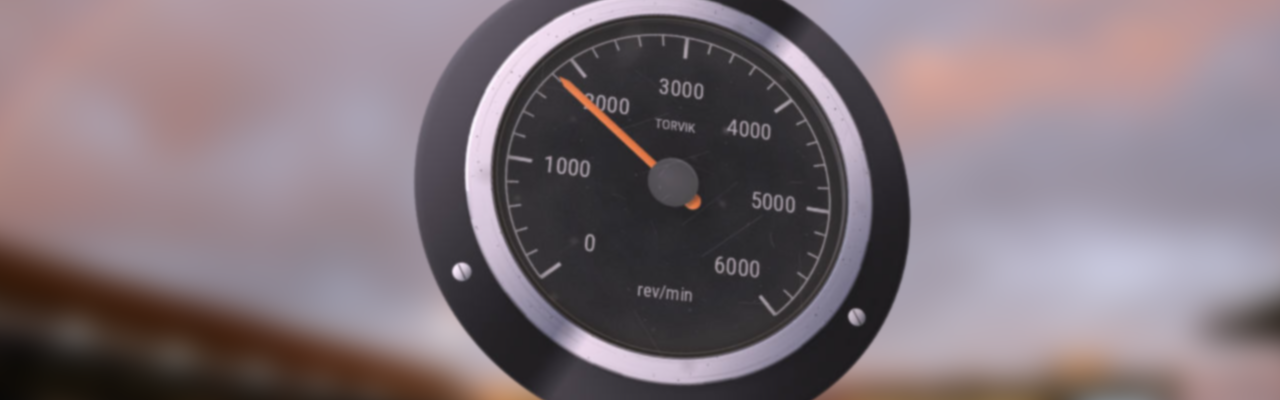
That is **1800** rpm
